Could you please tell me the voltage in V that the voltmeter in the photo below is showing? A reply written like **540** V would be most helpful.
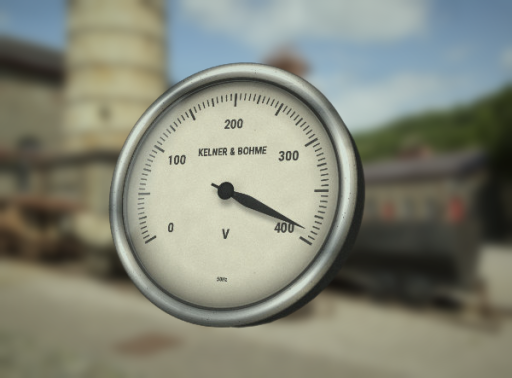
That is **390** V
